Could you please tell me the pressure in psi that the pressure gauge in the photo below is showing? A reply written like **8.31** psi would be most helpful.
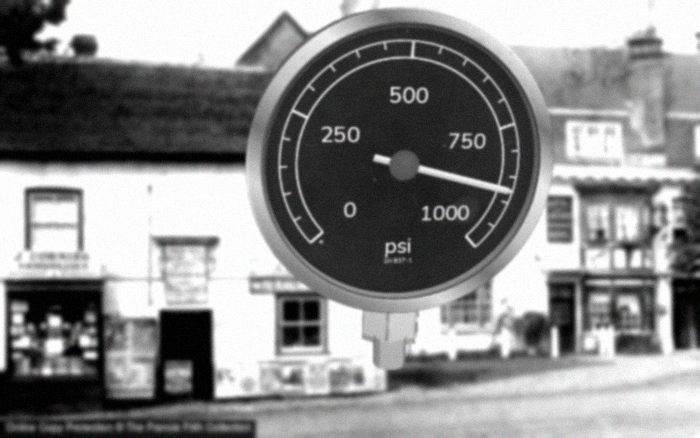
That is **875** psi
